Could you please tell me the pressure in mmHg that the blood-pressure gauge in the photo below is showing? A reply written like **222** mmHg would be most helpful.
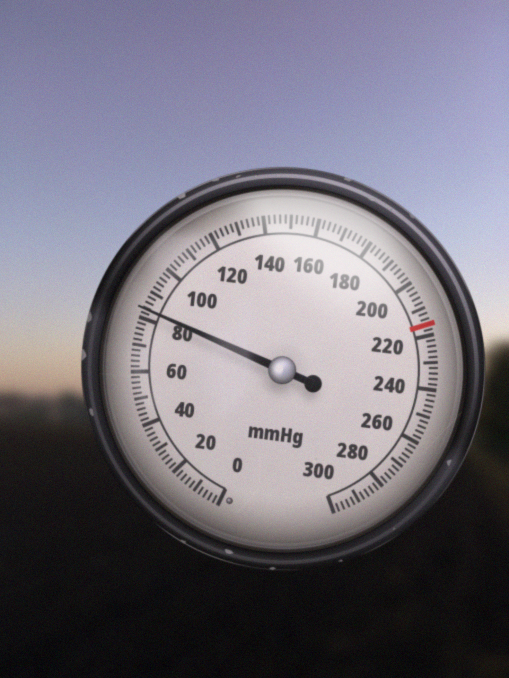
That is **84** mmHg
